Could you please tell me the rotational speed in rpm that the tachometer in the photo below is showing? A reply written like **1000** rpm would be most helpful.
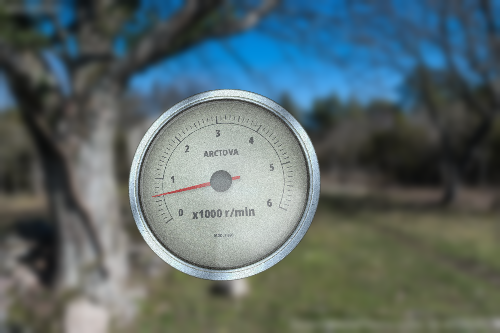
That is **600** rpm
